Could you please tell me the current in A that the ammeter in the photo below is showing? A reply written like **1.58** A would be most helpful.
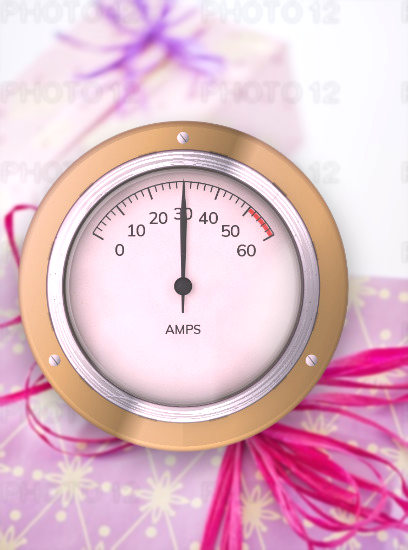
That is **30** A
